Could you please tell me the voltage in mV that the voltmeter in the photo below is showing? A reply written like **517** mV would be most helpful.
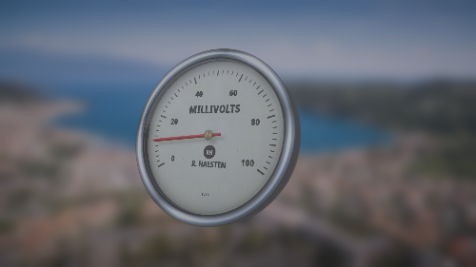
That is **10** mV
